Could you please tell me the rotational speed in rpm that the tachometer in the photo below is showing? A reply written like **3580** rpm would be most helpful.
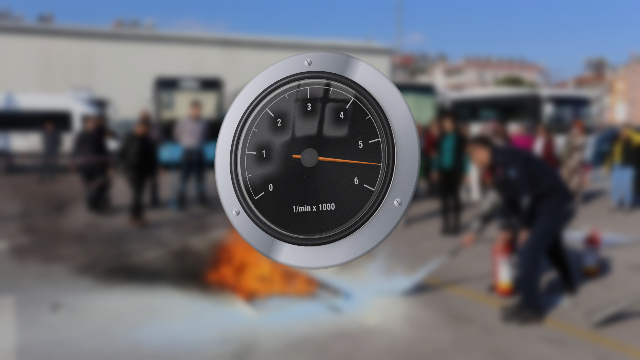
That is **5500** rpm
